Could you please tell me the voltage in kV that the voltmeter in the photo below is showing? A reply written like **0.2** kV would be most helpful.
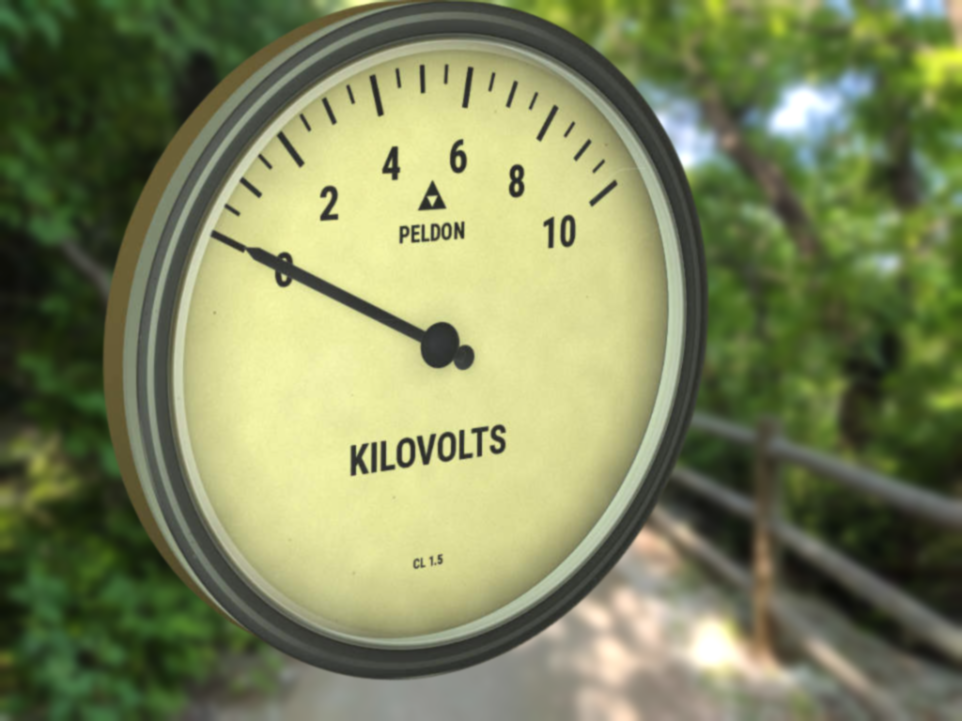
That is **0** kV
